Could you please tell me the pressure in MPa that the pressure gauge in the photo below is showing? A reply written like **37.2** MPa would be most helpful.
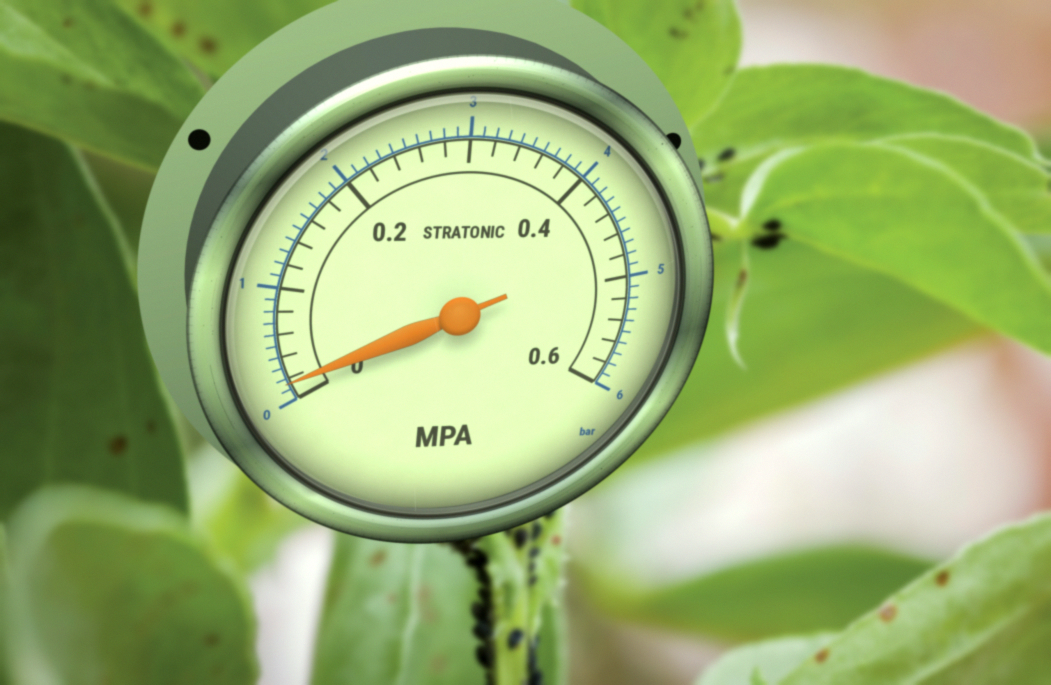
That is **0.02** MPa
